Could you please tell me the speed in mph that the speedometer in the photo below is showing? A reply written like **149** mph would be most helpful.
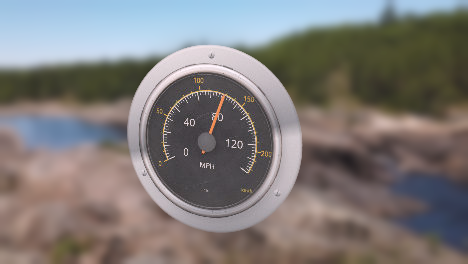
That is **80** mph
